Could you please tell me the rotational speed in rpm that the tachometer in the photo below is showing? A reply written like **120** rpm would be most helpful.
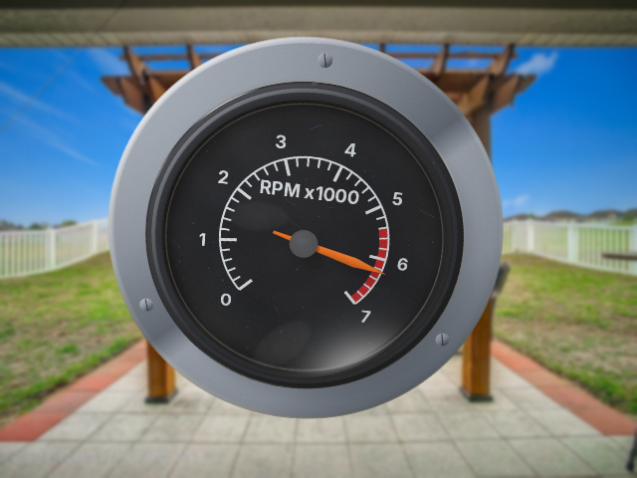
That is **6200** rpm
